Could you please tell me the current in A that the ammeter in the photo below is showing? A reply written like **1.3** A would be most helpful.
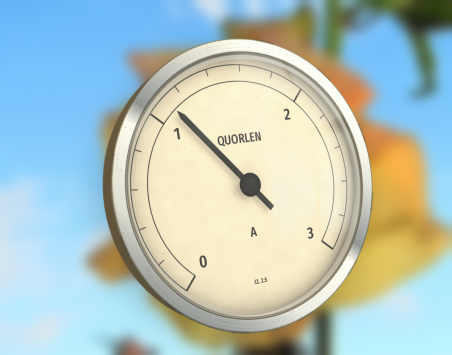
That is **1.1** A
